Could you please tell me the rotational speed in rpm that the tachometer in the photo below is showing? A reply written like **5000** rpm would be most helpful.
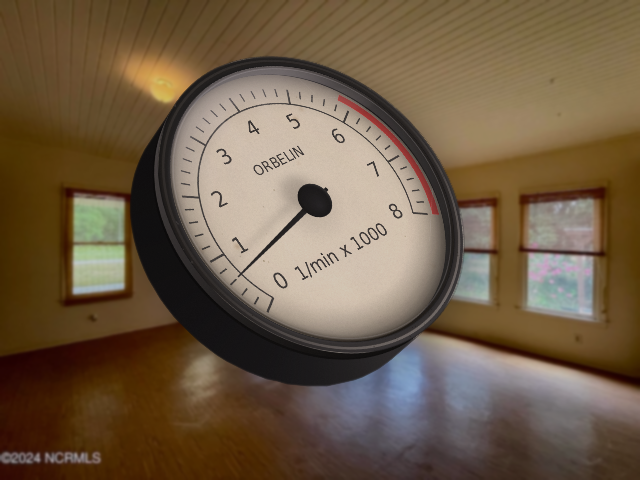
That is **600** rpm
